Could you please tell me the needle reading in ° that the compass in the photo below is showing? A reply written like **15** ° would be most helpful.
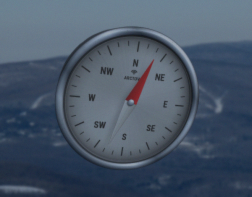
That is **20** °
